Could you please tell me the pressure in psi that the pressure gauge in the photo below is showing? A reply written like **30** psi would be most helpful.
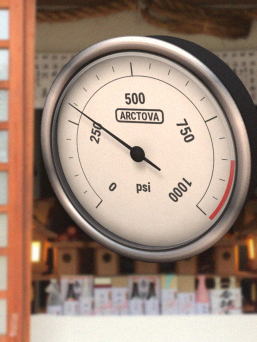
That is **300** psi
